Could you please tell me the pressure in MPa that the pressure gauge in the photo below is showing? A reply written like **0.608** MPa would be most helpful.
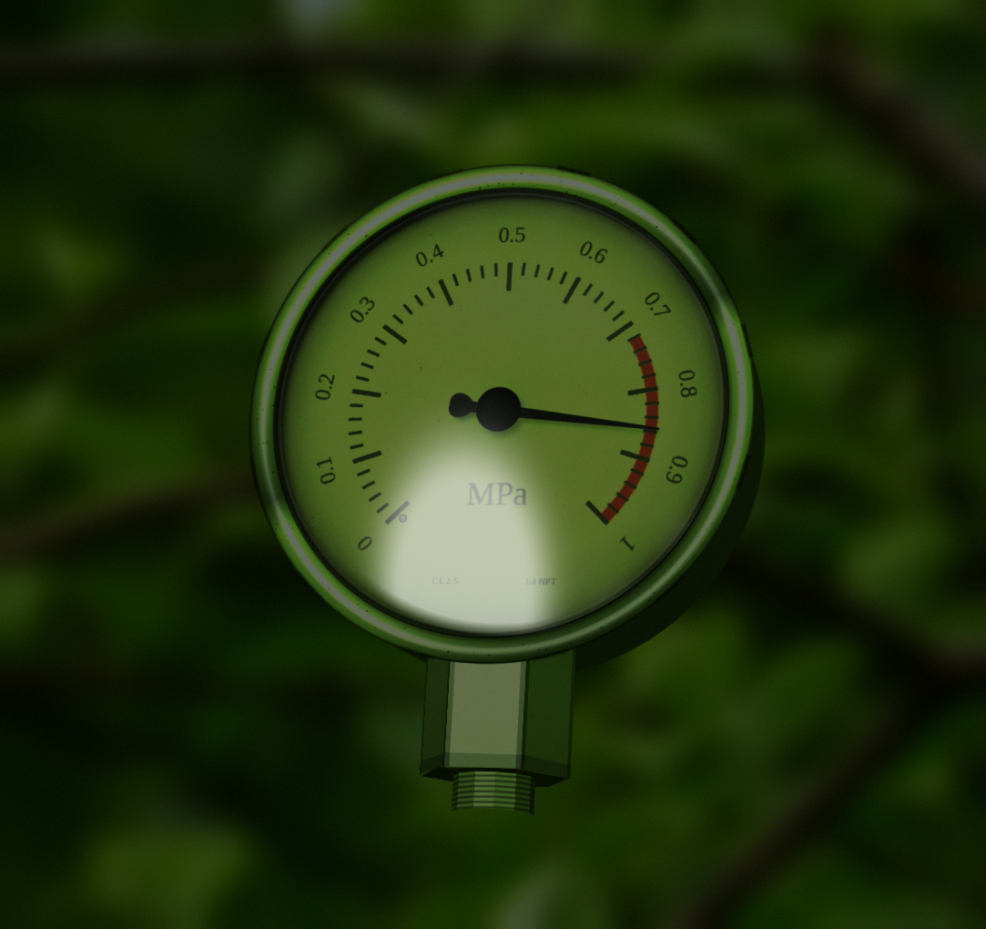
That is **0.86** MPa
